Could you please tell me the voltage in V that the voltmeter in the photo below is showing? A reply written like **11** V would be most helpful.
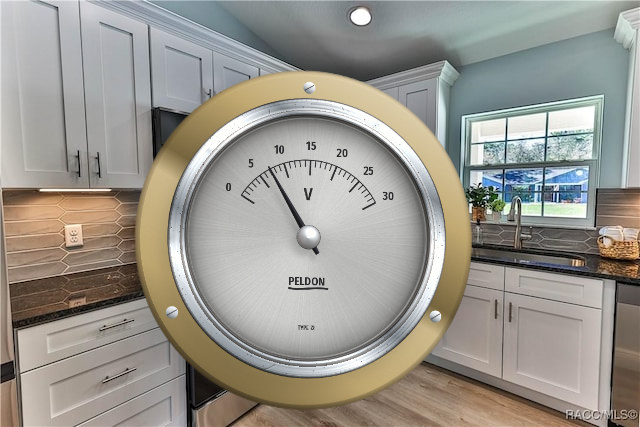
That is **7** V
